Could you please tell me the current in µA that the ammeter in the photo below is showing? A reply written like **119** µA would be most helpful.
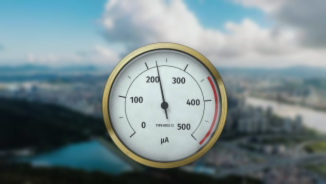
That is **225** µA
